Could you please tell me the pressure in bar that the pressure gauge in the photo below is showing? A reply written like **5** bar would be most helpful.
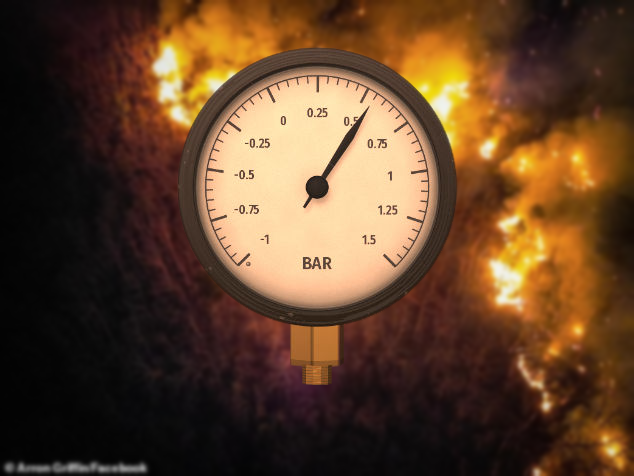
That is **0.55** bar
